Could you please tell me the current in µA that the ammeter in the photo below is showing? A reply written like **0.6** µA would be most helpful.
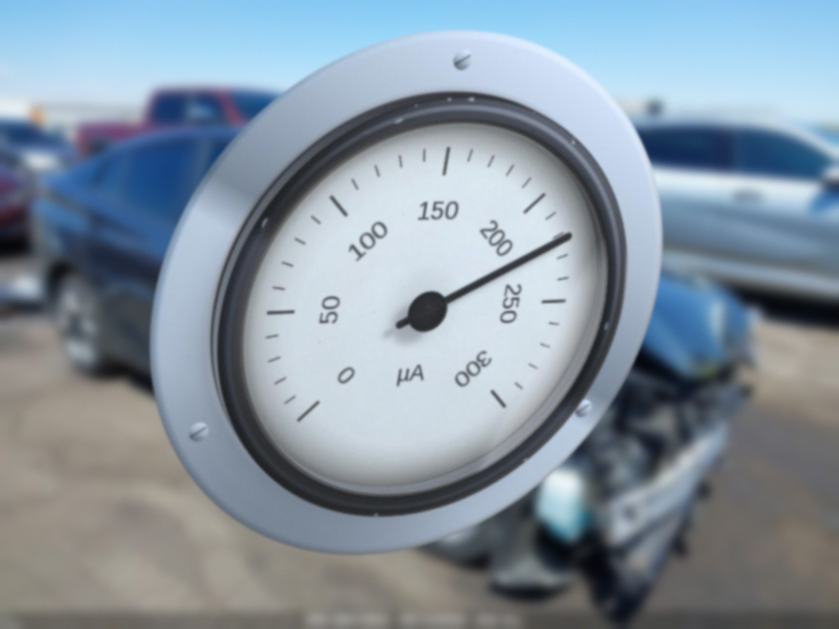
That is **220** µA
